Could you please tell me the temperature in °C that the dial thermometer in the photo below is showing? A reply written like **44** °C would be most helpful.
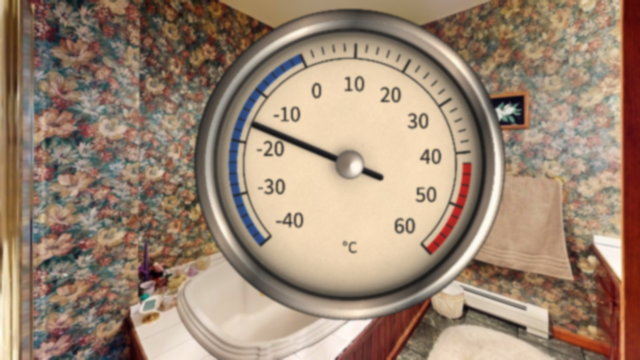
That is **-16** °C
